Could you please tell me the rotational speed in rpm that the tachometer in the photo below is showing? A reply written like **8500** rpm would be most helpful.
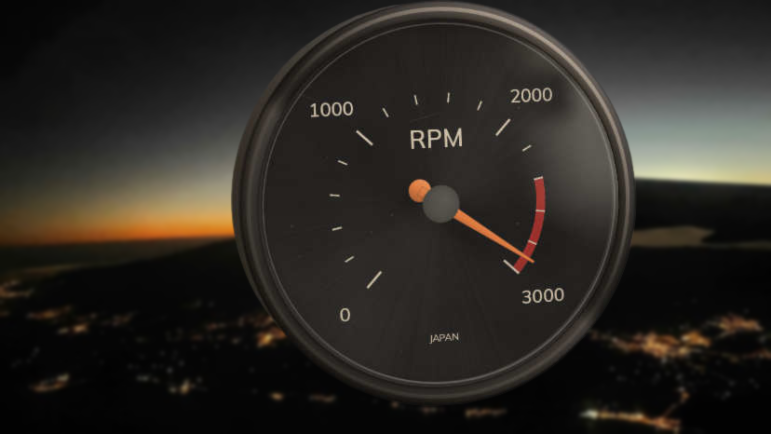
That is **2900** rpm
